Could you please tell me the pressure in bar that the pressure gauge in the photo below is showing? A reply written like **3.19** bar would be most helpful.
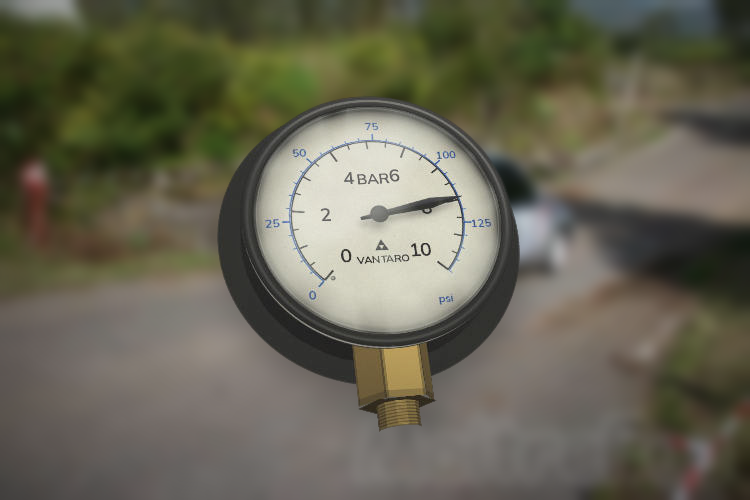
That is **8** bar
